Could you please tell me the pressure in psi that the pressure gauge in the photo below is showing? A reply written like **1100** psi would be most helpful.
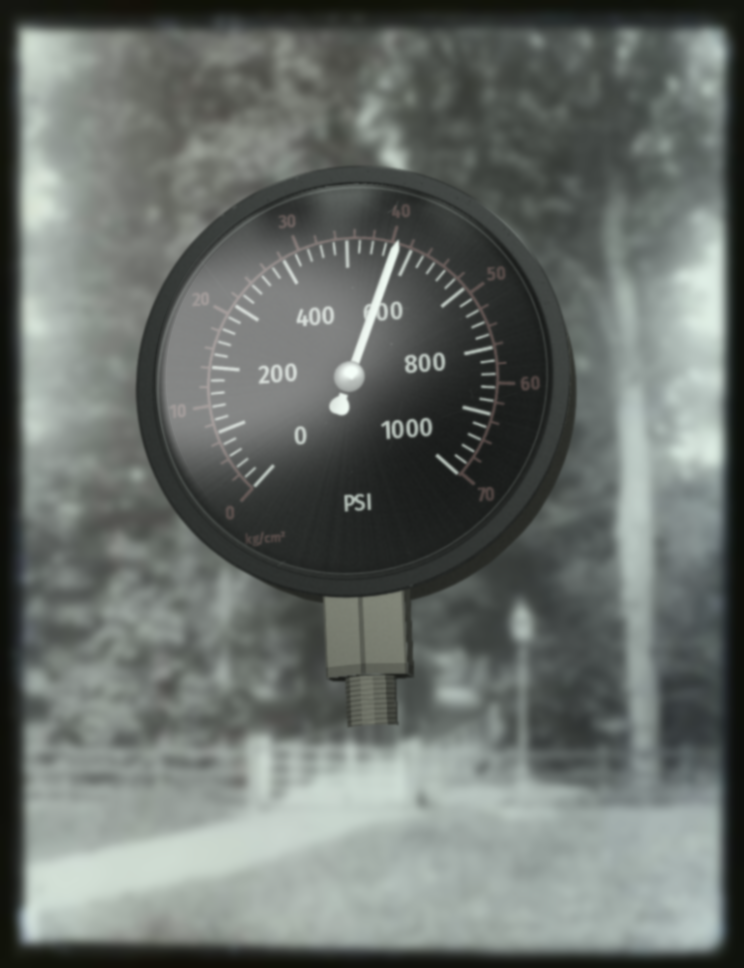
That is **580** psi
